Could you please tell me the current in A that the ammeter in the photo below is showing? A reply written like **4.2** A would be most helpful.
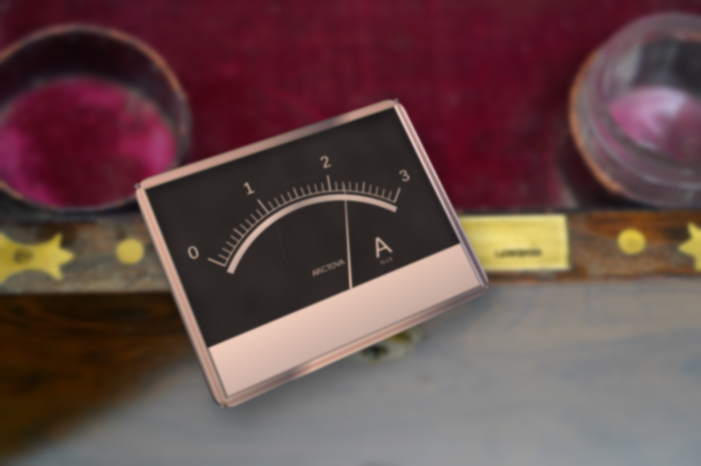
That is **2.2** A
